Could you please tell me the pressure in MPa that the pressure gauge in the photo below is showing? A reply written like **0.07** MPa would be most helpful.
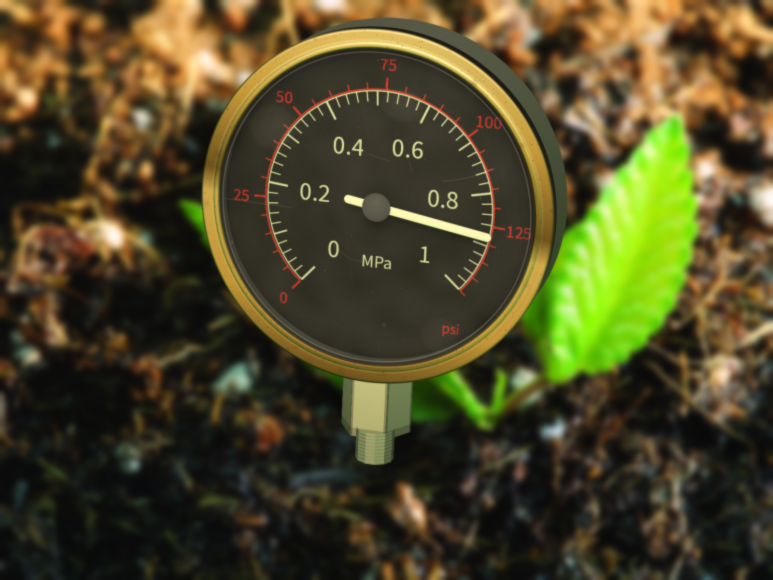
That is **0.88** MPa
